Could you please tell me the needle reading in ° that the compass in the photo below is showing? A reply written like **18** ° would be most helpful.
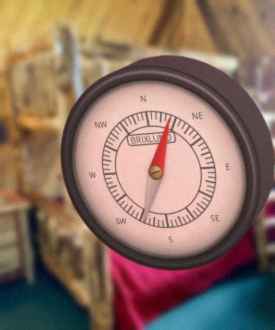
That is **25** °
